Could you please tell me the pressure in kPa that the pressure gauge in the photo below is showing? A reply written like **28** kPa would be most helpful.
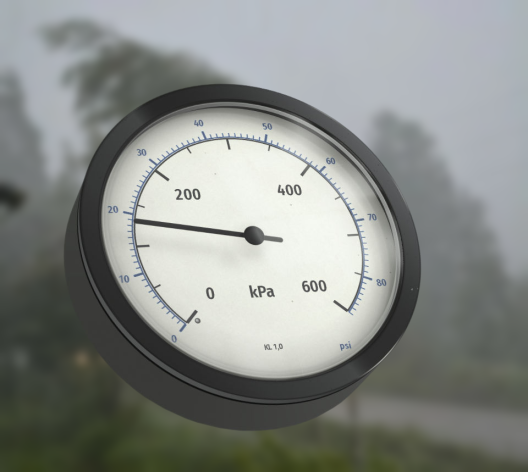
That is **125** kPa
